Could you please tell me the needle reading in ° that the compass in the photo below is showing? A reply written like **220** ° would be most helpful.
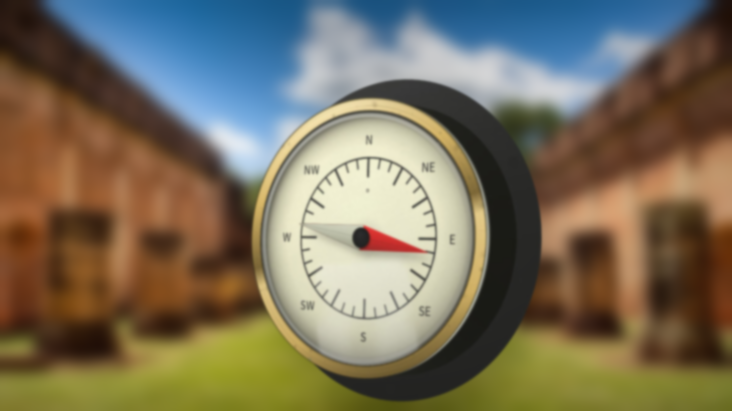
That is **100** °
